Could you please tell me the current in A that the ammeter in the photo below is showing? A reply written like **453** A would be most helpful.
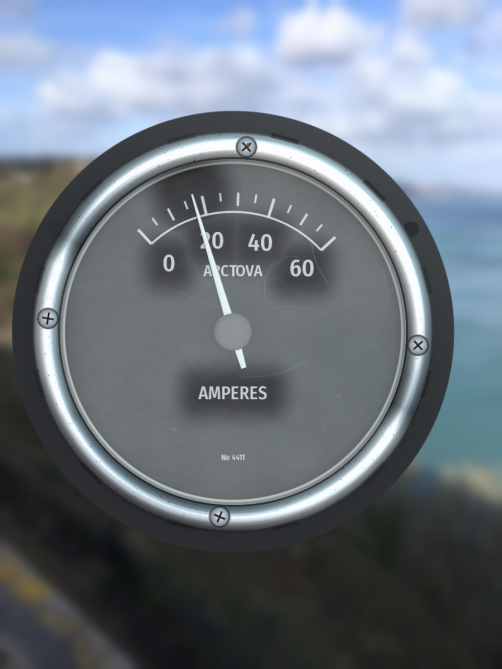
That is **17.5** A
